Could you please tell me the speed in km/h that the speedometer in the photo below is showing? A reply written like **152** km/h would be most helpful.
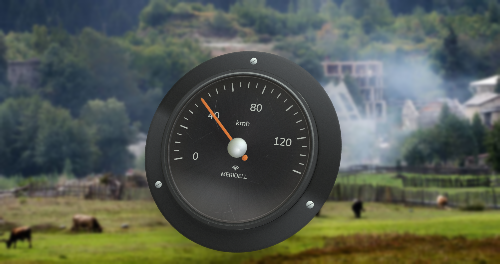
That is **40** km/h
